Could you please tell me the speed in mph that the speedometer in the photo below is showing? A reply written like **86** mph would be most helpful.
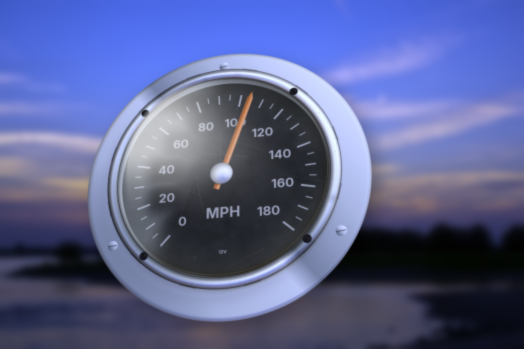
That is **105** mph
